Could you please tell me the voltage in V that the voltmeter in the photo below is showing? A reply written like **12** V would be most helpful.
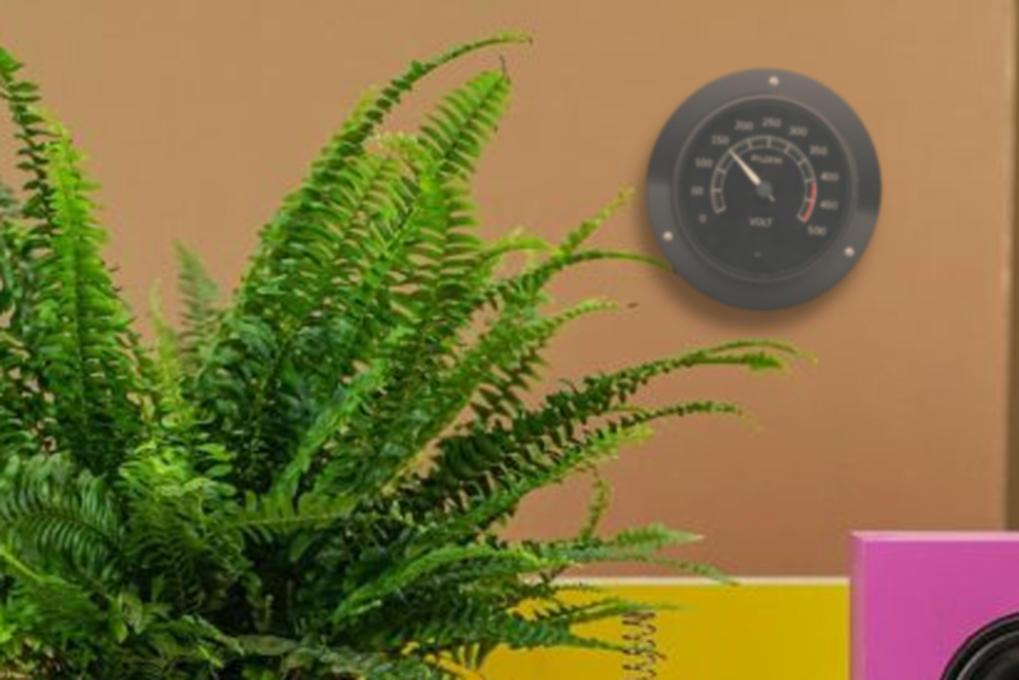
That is **150** V
